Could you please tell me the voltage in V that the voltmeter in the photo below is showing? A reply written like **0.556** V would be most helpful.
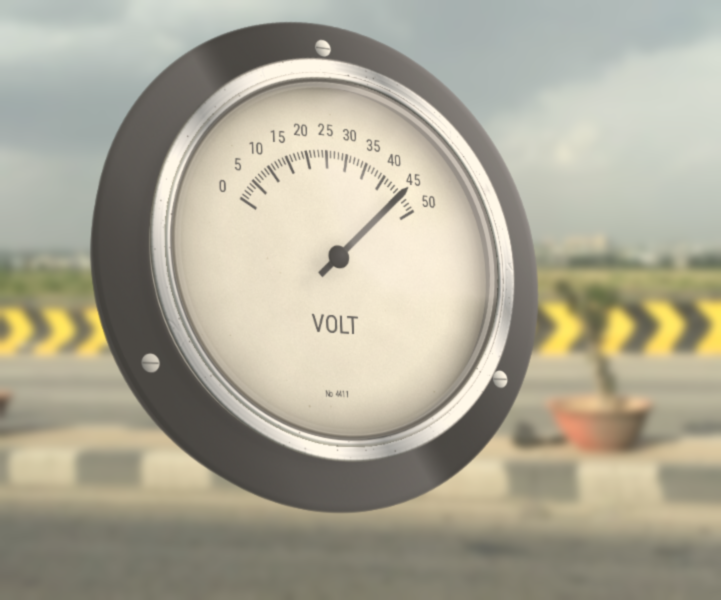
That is **45** V
